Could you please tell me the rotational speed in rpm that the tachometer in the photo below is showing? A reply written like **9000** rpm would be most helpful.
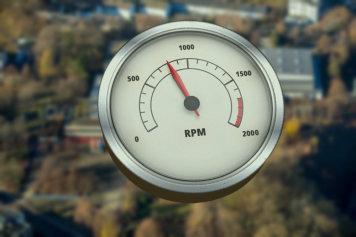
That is **800** rpm
